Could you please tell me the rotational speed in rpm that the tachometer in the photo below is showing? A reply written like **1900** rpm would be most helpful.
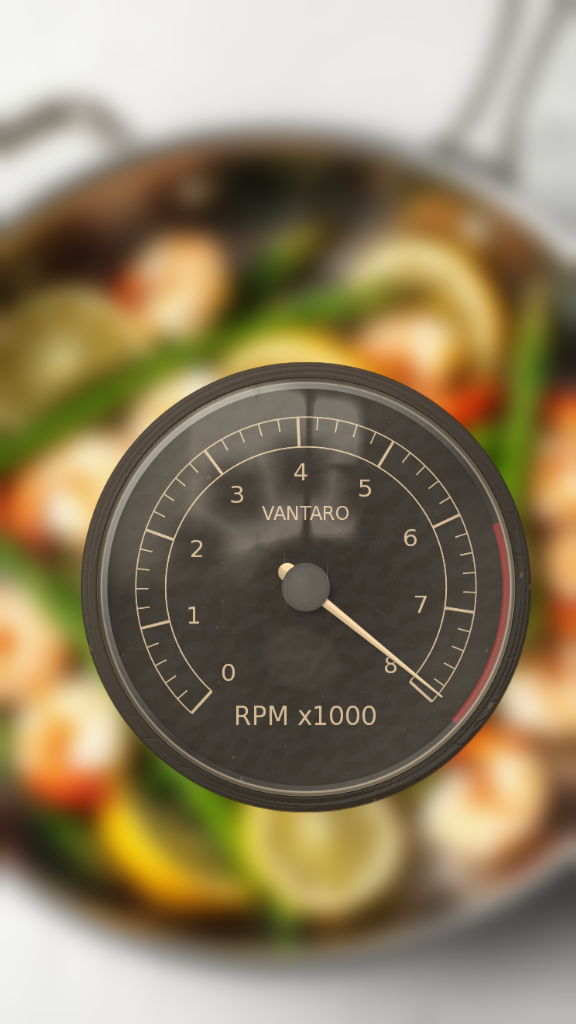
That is **7900** rpm
